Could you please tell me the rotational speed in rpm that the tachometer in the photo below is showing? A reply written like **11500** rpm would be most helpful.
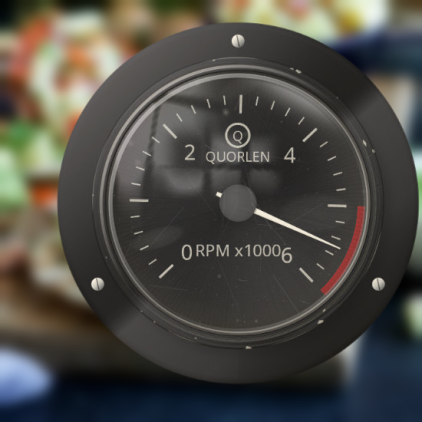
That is **5500** rpm
